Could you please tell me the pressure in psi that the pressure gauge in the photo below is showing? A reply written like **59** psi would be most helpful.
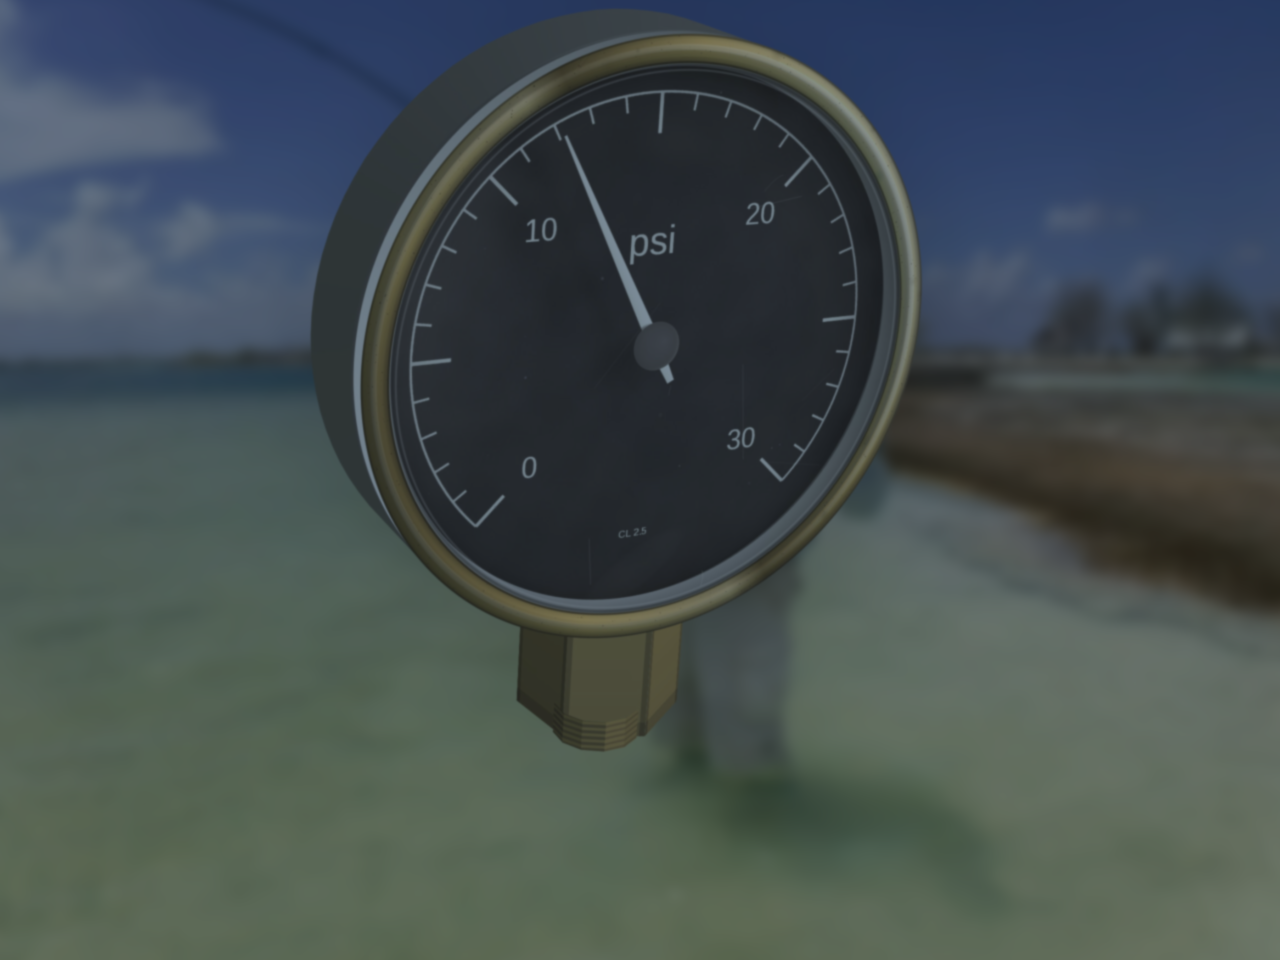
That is **12** psi
